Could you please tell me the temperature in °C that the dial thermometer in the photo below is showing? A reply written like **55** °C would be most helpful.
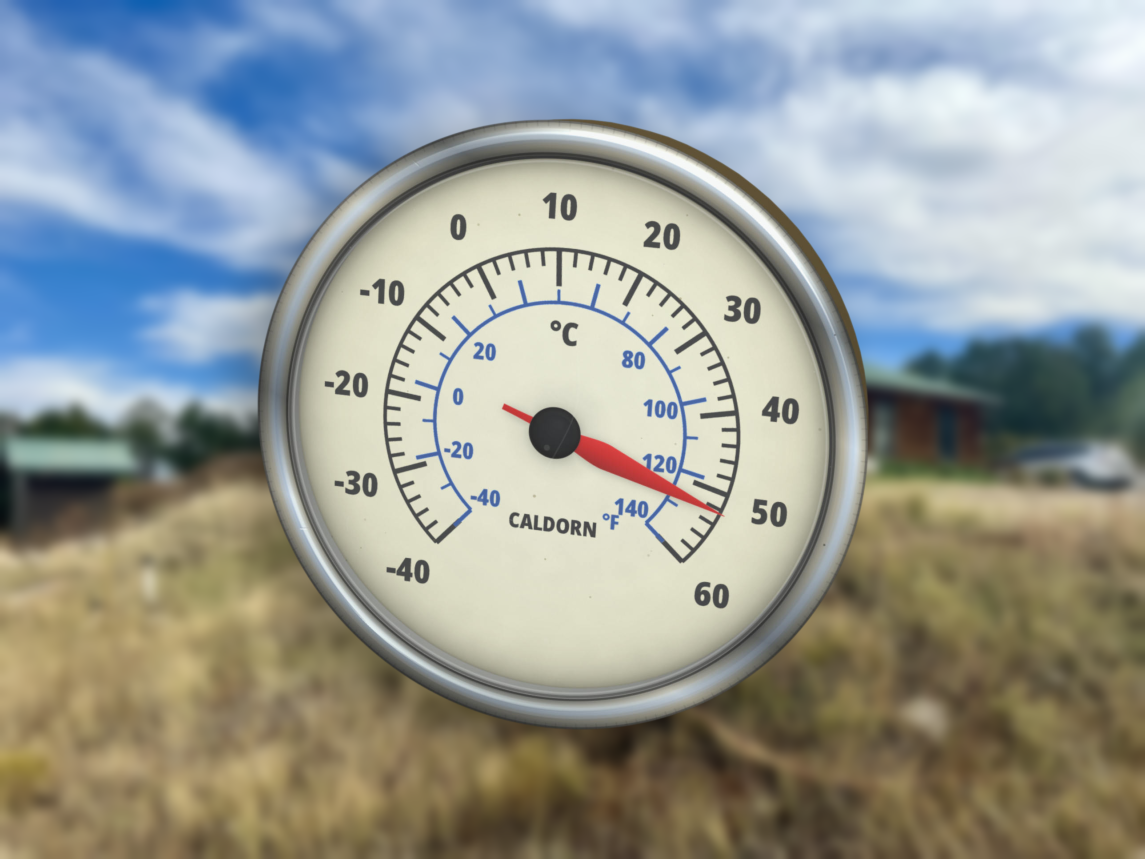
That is **52** °C
